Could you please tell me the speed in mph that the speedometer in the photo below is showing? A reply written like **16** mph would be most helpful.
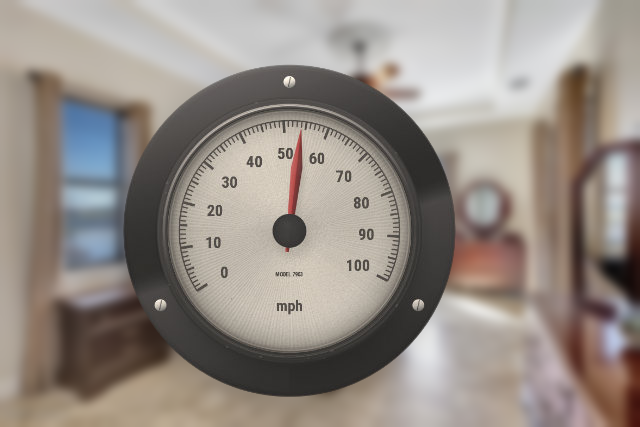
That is **54** mph
